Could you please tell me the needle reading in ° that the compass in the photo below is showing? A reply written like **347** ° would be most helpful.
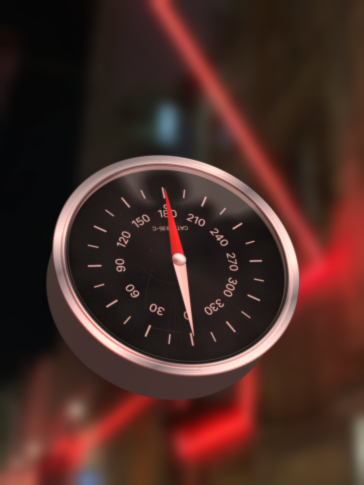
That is **180** °
